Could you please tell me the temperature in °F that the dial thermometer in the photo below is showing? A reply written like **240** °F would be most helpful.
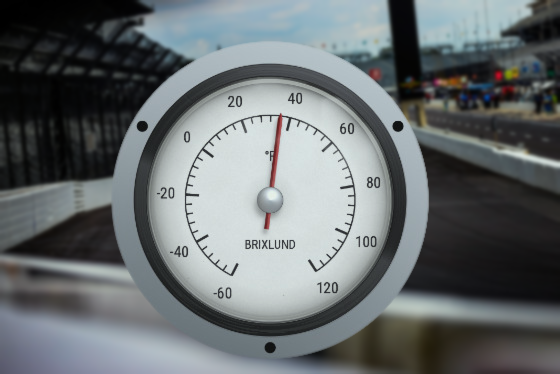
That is **36** °F
